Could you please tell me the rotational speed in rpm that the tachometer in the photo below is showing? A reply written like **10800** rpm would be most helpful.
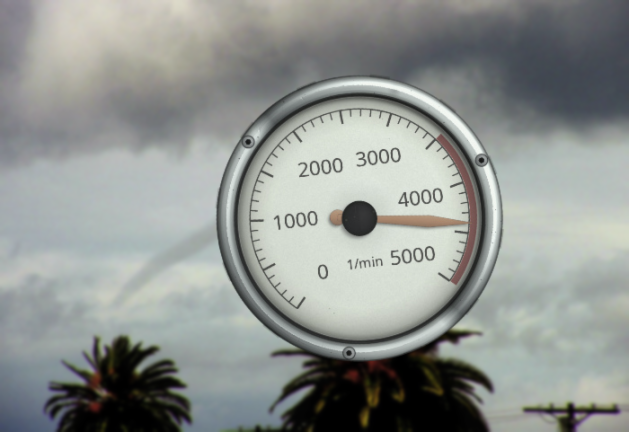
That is **4400** rpm
